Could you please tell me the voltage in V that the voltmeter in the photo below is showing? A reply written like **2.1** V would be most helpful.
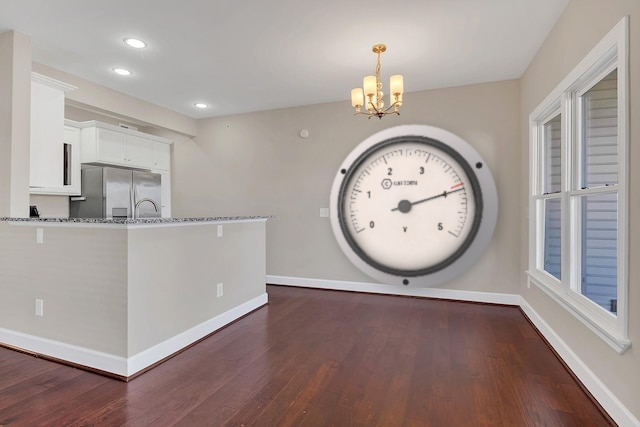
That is **4** V
